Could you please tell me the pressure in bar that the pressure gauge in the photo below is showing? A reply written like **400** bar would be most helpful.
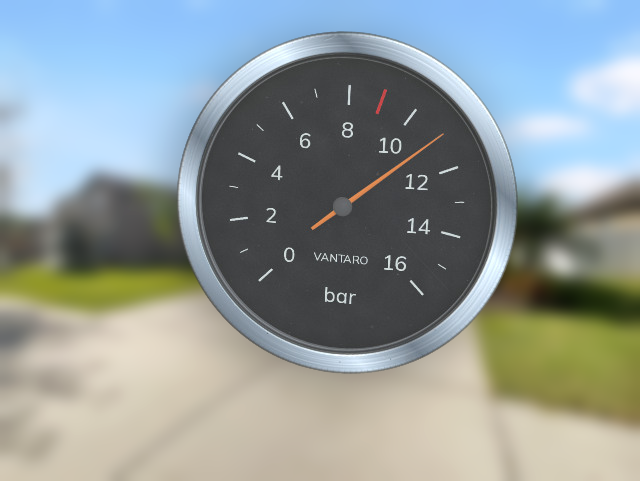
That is **11** bar
